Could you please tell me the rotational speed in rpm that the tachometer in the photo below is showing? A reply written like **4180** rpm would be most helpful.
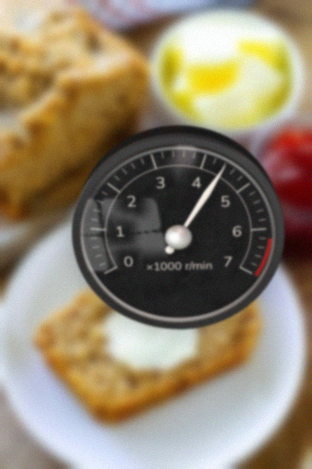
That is **4400** rpm
